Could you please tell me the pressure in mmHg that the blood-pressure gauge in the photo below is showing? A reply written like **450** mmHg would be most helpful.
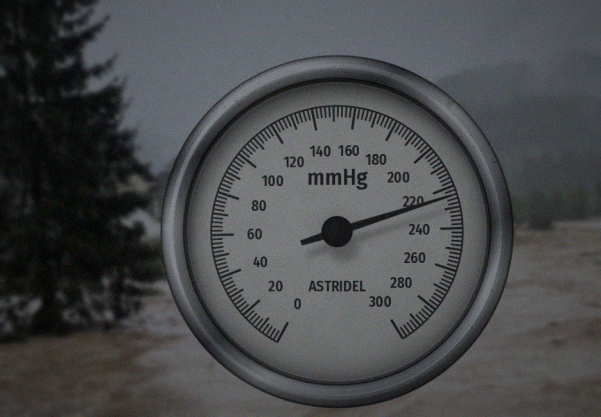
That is **224** mmHg
